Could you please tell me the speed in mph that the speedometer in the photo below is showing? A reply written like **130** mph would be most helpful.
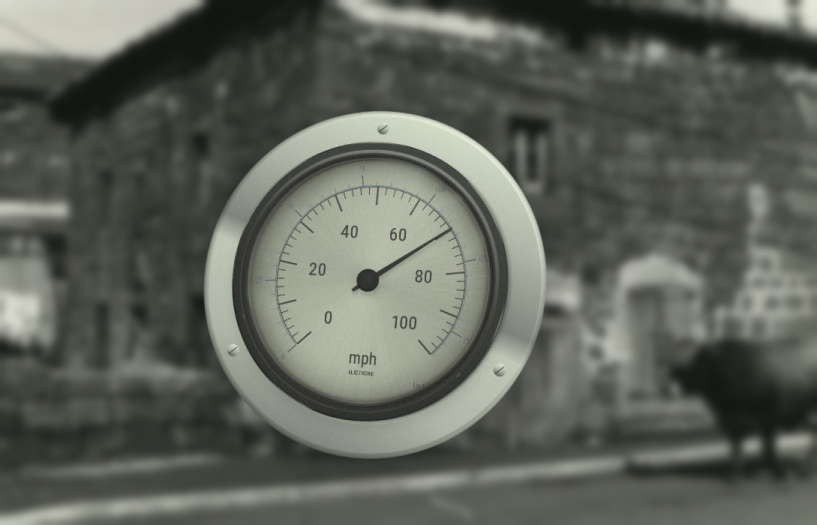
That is **70** mph
